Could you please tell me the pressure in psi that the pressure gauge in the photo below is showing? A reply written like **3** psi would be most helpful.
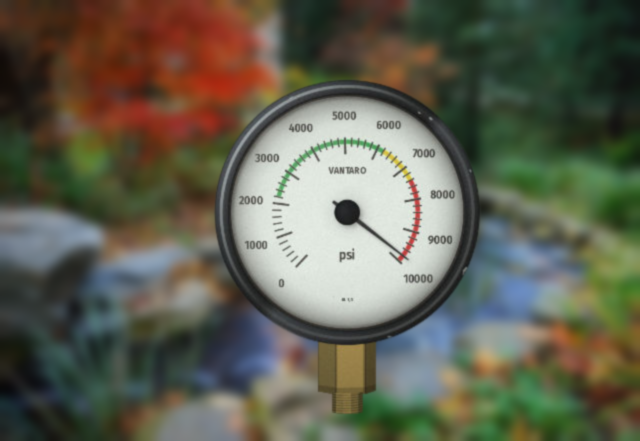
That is **9800** psi
